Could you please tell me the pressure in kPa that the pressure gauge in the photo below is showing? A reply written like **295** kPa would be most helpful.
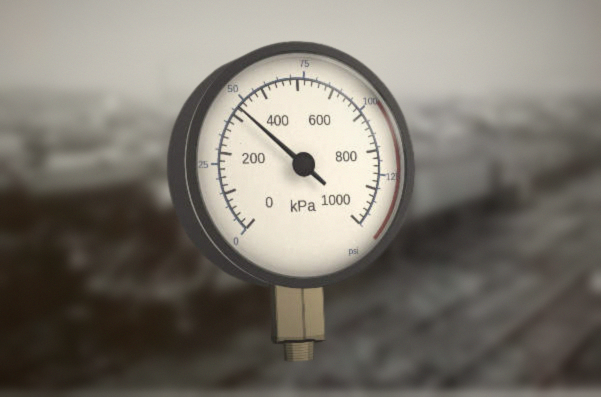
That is **320** kPa
